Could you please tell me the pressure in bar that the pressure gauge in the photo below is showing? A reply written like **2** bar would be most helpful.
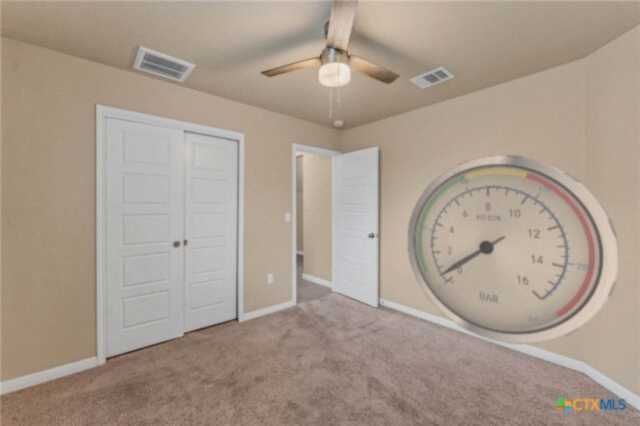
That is **0.5** bar
